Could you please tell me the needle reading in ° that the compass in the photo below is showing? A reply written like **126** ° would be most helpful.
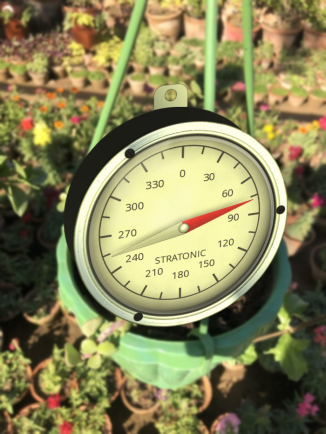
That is **75** °
